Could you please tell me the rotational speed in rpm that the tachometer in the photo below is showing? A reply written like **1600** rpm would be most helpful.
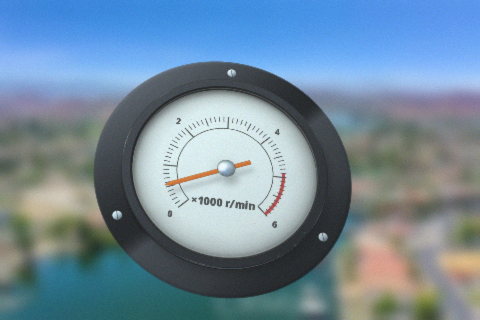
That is **500** rpm
